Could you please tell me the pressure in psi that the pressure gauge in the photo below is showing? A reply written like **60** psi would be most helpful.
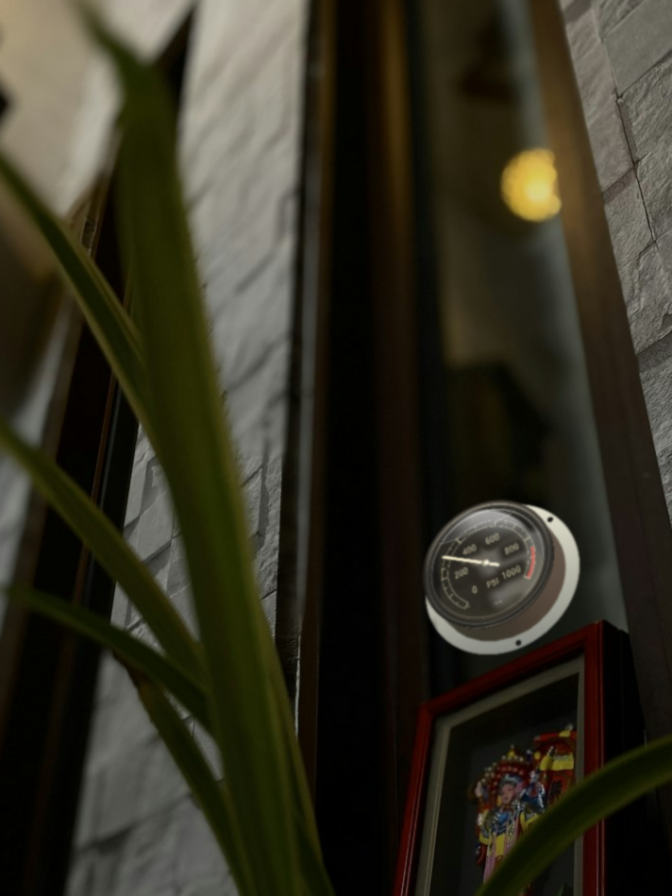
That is **300** psi
